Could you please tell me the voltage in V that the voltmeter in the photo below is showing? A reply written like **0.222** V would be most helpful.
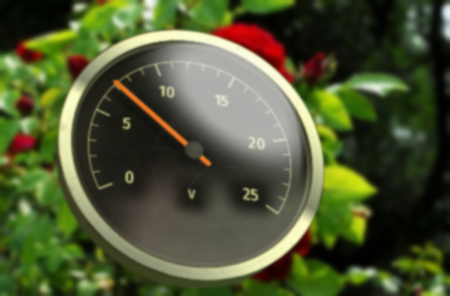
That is **7** V
